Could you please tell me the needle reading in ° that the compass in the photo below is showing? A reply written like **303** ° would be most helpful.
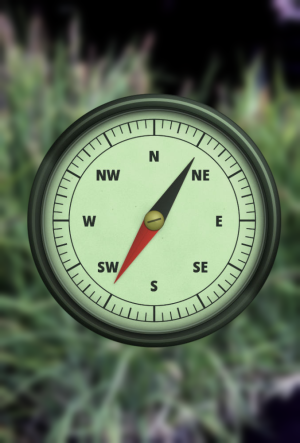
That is **212.5** °
